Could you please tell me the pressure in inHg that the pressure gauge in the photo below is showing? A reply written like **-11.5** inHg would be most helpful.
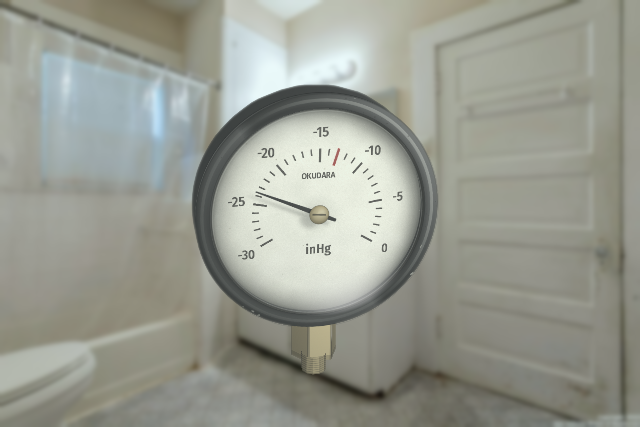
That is **-23.5** inHg
